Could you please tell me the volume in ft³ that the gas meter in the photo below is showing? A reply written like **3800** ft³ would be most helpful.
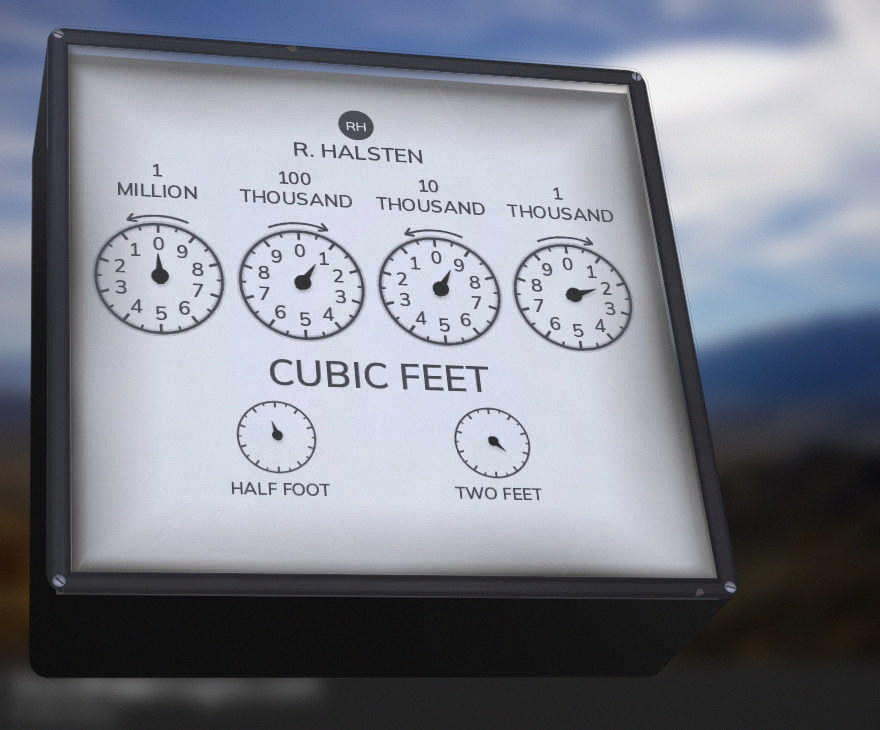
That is **9200** ft³
